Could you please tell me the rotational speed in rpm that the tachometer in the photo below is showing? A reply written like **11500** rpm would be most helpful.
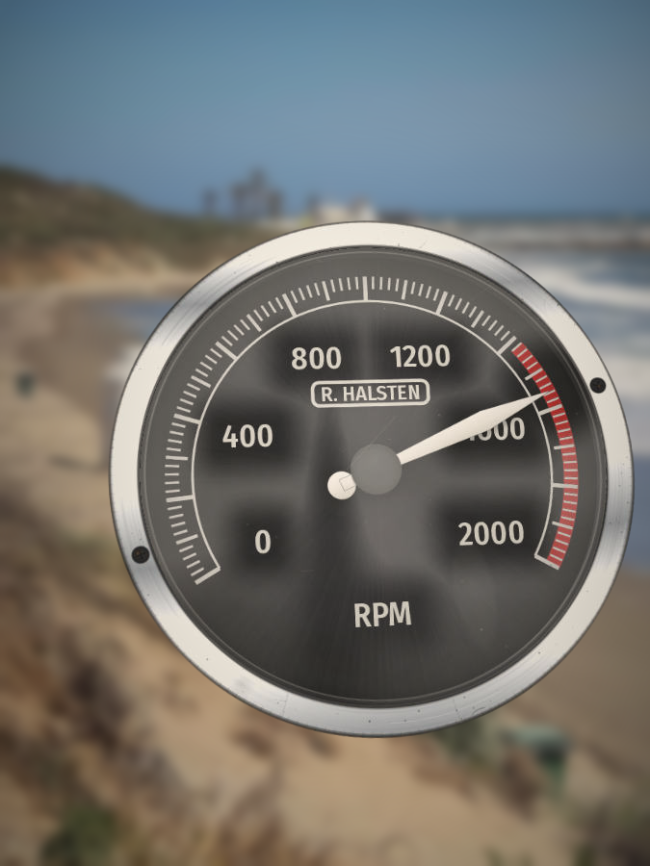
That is **1560** rpm
